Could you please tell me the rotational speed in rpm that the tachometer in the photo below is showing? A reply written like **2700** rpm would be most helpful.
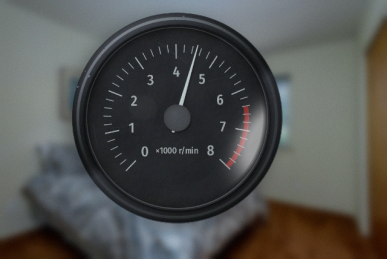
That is **4500** rpm
